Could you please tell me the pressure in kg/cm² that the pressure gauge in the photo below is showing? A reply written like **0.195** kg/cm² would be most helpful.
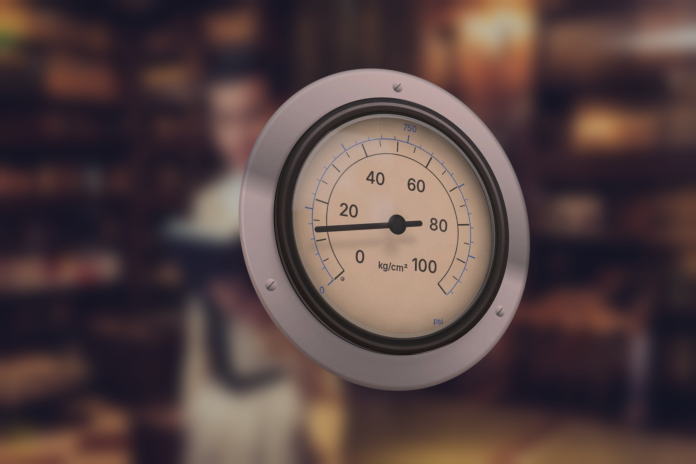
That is **12.5** kg/cm²
